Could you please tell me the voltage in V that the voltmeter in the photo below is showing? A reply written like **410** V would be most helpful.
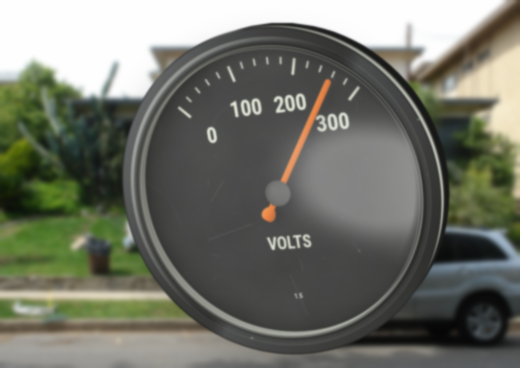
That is **260** V
